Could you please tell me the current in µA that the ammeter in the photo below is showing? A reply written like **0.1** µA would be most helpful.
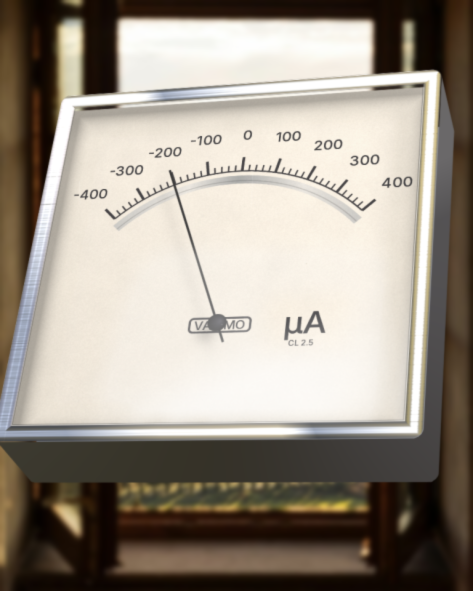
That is **-200** µA
